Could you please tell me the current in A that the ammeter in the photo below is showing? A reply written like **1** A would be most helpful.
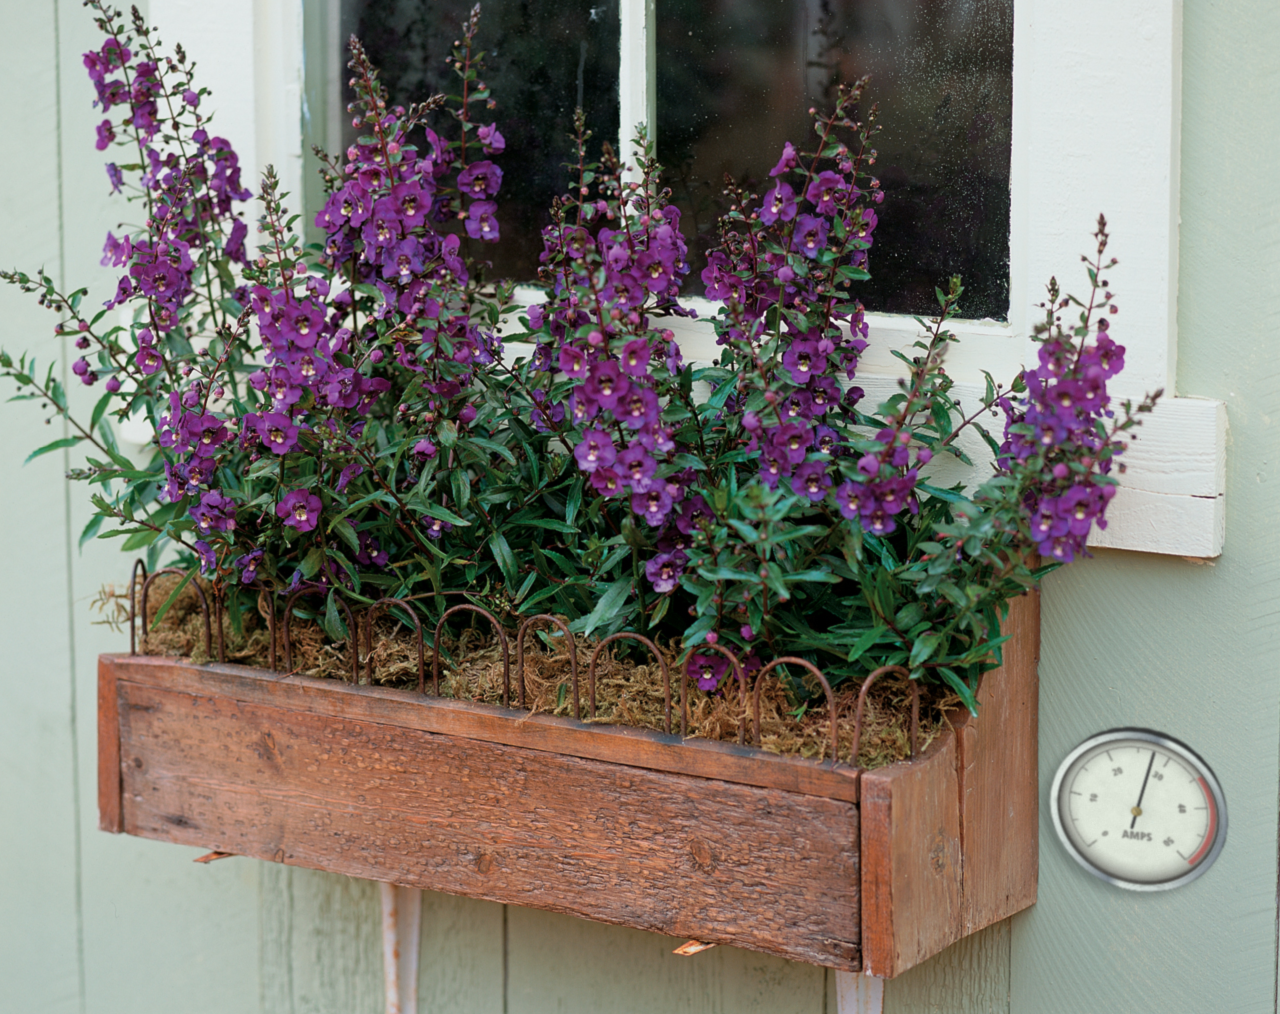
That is **27.5** A
